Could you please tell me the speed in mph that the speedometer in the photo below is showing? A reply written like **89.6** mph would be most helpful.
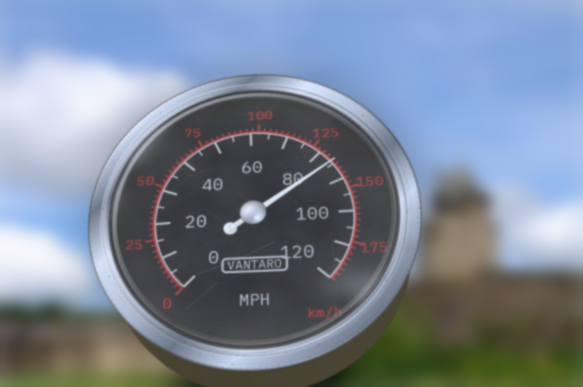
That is **85** mph
